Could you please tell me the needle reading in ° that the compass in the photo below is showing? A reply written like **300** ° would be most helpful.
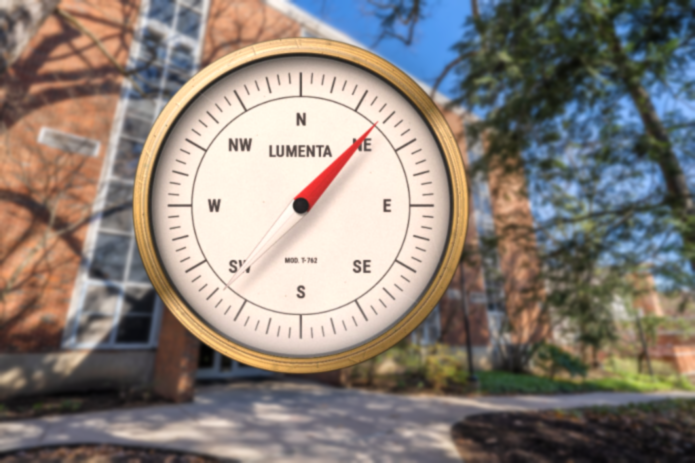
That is **42.5** °
